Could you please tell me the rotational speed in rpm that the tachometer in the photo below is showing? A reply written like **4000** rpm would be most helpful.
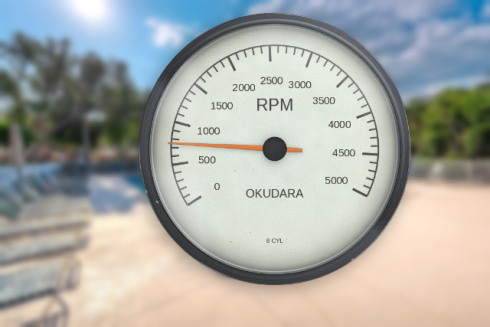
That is **750** rpm
